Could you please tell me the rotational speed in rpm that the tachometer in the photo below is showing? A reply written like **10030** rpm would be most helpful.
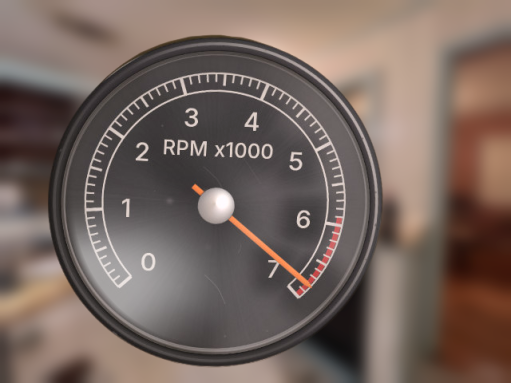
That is **6800** rpm
